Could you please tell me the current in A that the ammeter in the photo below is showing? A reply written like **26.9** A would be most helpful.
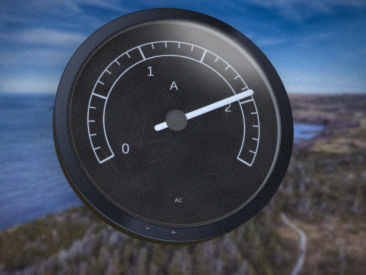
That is **1.95** A
